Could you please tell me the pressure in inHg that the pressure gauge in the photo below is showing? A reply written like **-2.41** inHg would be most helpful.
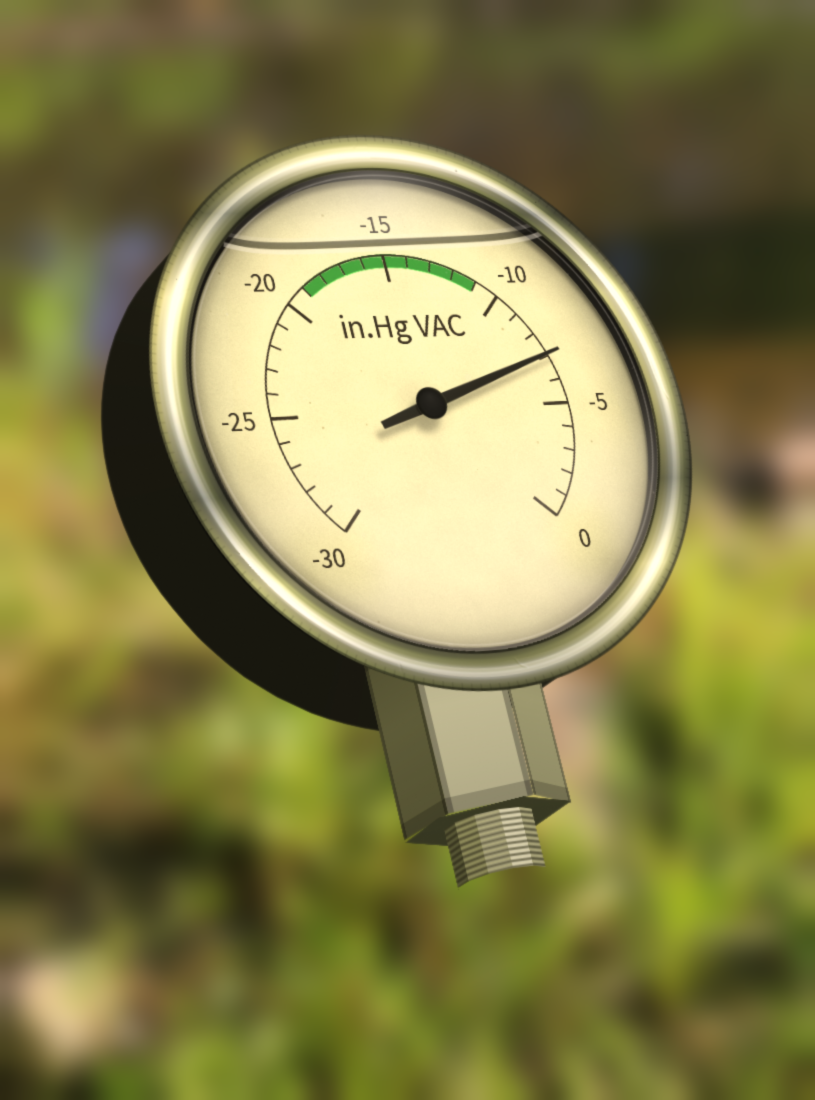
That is **-7** inHg
